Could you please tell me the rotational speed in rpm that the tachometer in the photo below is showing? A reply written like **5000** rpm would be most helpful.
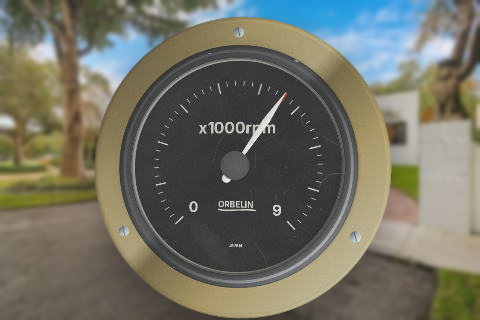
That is **5600** rpm
